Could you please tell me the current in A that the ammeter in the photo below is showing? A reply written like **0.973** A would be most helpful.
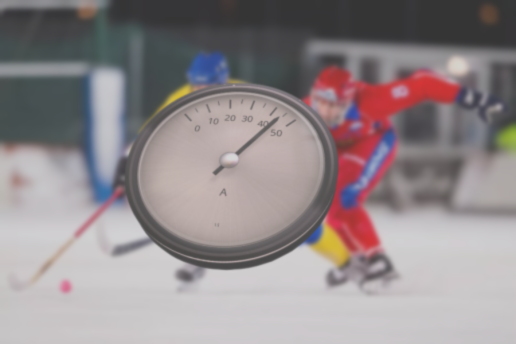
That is **45** A
